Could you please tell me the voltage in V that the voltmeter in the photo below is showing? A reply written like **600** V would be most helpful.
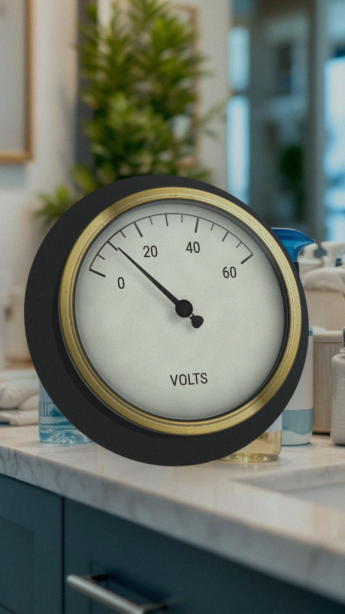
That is **10** V
